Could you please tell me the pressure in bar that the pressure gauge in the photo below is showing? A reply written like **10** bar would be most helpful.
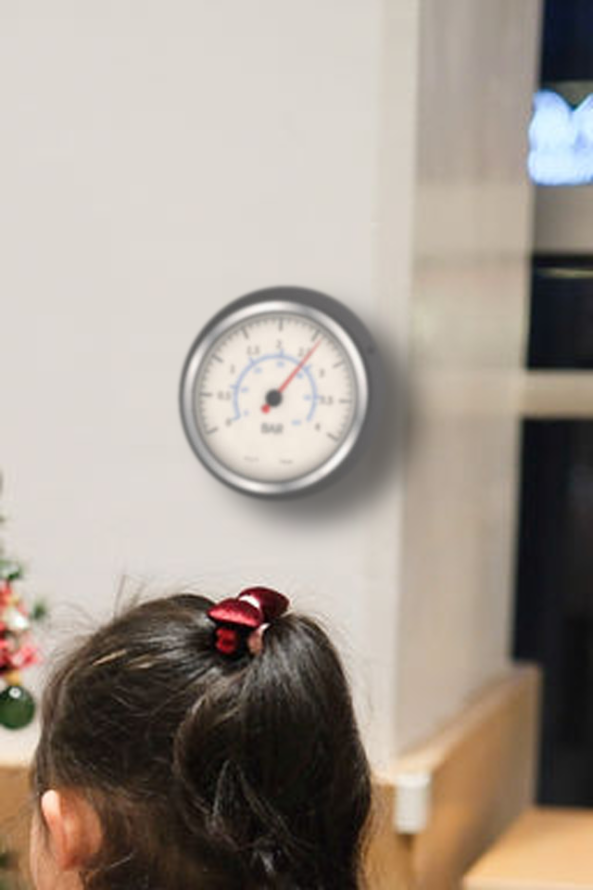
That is **2.6** bar
